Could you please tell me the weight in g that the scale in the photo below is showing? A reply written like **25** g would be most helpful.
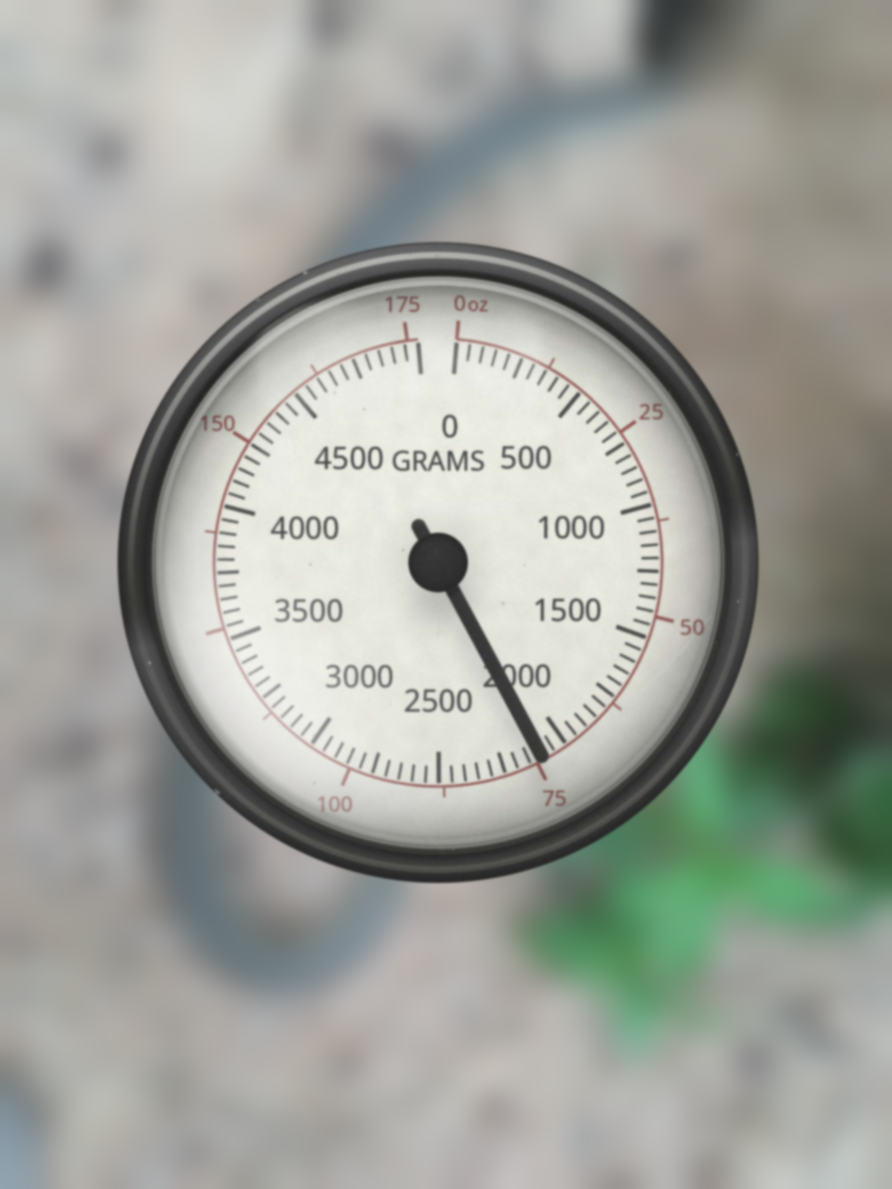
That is **2100** g
